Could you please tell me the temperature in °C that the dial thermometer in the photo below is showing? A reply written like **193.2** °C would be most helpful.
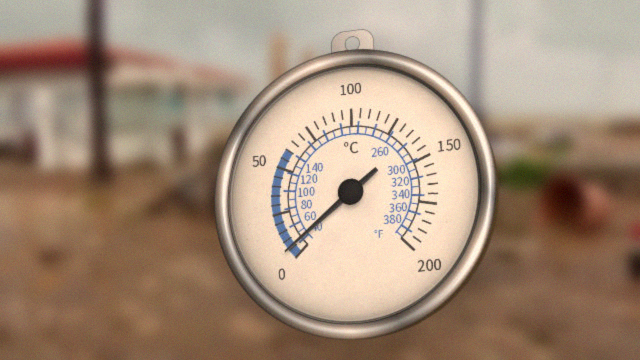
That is **5** °C
